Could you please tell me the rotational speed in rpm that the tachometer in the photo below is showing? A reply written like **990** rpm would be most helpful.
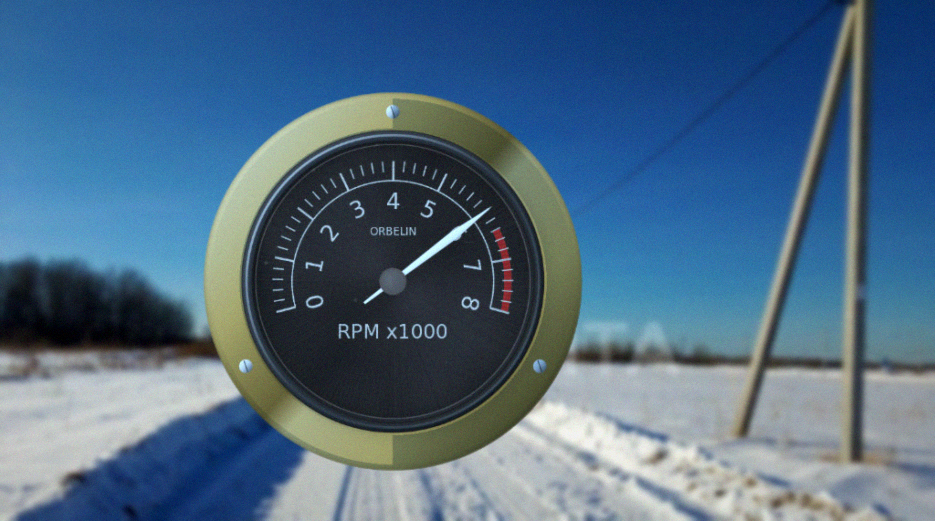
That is **6000** rpm
